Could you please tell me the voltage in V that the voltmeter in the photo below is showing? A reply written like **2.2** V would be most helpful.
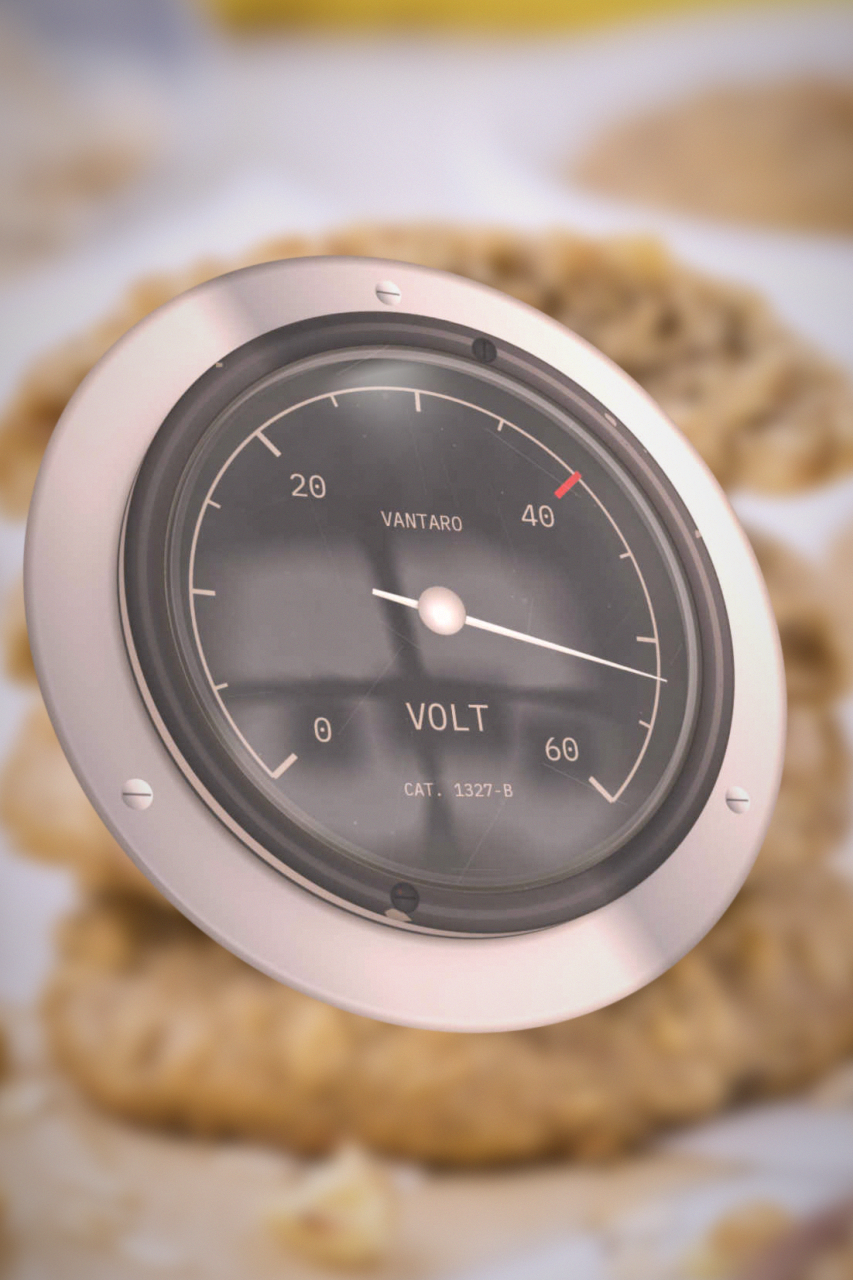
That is **52.5** V
